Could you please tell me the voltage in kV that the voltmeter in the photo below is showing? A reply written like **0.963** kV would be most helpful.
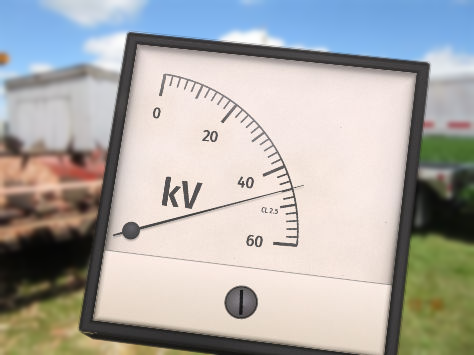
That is **46** kV
